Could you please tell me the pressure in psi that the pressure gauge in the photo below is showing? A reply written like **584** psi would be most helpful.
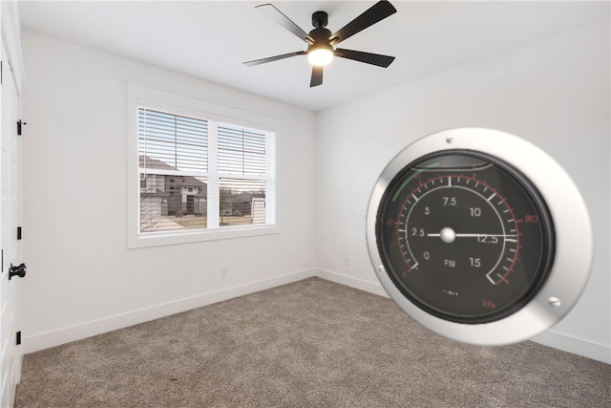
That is **12.25** psi
